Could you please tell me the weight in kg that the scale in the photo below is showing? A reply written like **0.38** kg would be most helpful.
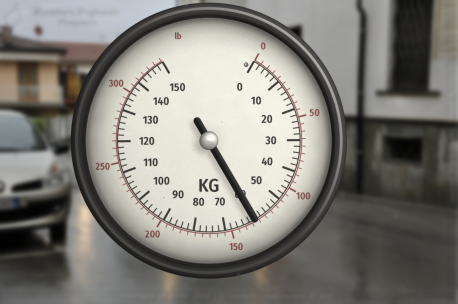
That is **60** kg
